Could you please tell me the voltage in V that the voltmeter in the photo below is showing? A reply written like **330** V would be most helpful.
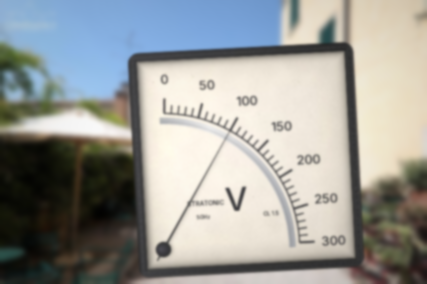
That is **100** V
